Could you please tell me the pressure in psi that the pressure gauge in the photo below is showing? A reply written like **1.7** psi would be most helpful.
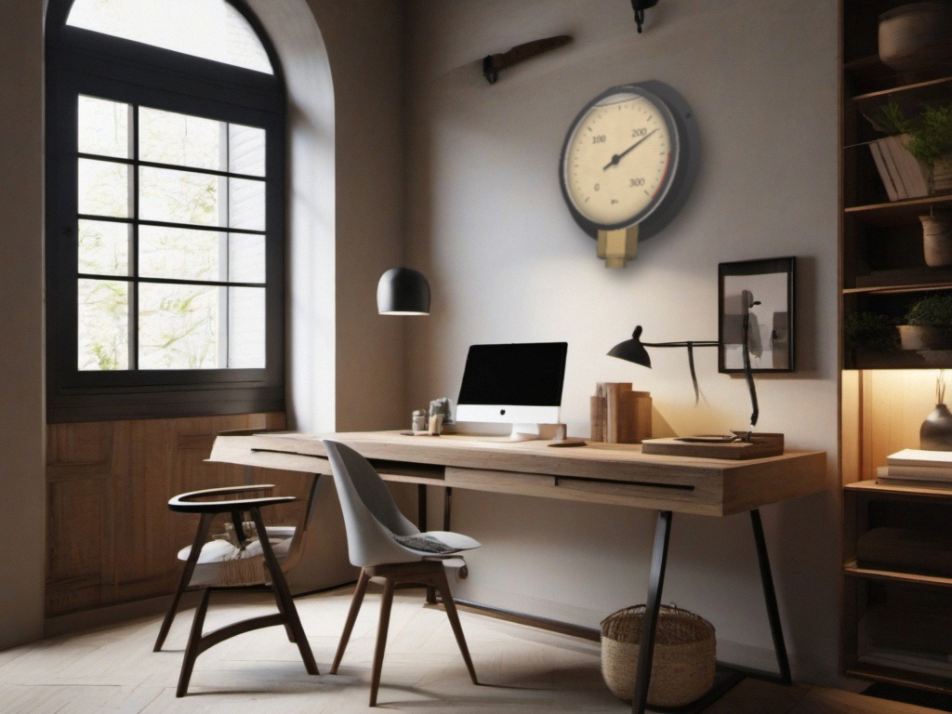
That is **220** psi
